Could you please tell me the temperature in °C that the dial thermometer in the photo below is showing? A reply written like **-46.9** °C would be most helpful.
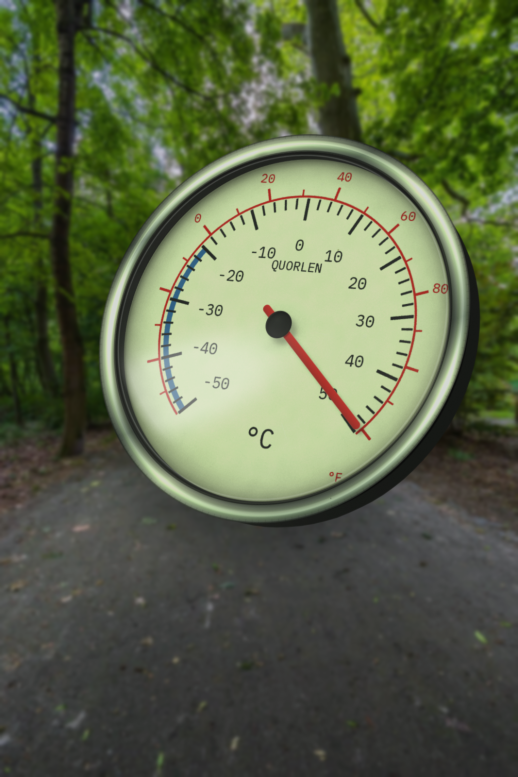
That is **49** °C
